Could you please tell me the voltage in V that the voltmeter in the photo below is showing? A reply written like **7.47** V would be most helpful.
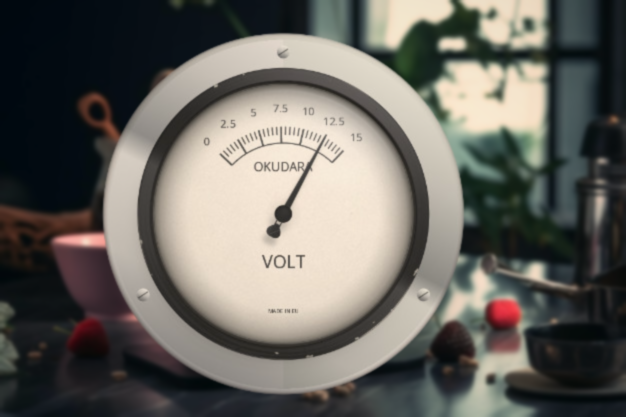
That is **12.5** V
